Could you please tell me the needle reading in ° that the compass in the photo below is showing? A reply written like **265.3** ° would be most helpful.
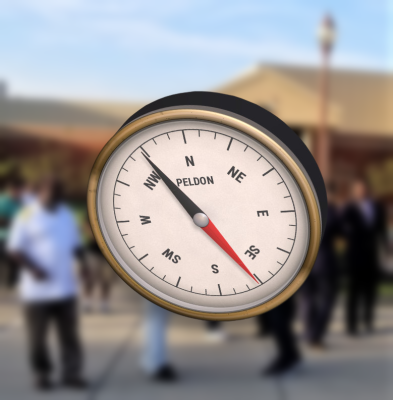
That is **150** °
